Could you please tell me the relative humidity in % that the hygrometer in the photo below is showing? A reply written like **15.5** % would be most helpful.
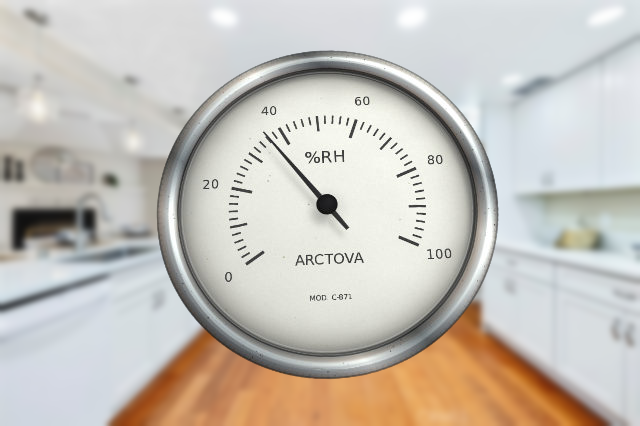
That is **36** %
